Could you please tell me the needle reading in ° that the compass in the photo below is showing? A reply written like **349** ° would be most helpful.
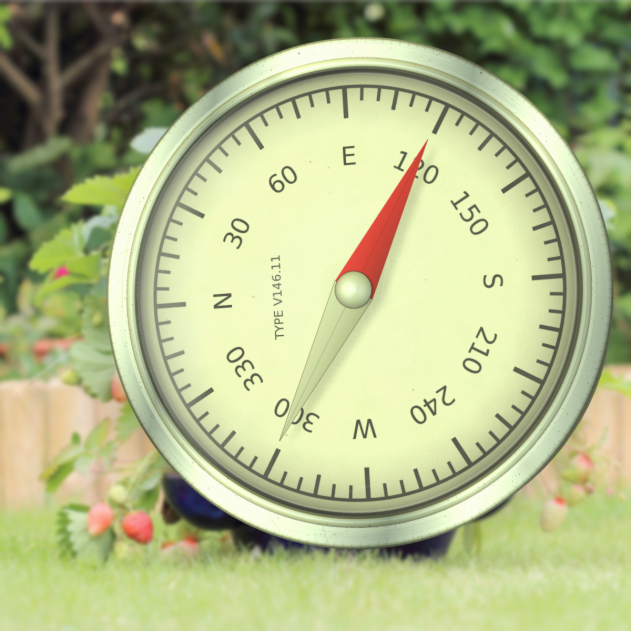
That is **120** °
